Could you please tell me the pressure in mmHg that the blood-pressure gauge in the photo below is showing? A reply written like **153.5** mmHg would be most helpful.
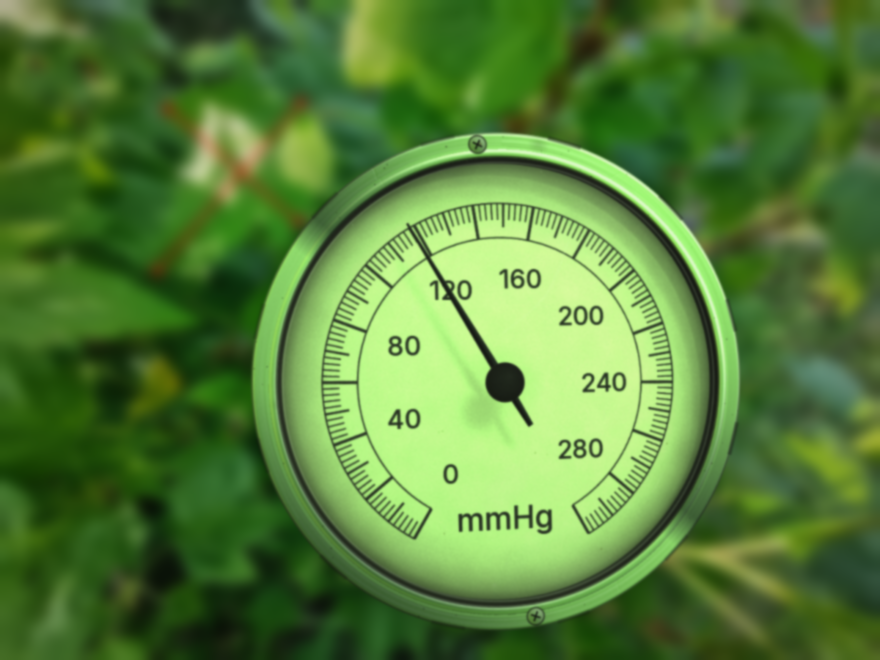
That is **118** mmHg
